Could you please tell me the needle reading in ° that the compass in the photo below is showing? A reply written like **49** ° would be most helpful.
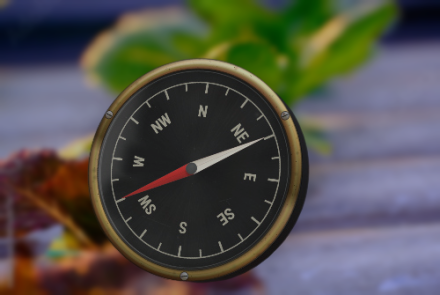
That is **240** °
